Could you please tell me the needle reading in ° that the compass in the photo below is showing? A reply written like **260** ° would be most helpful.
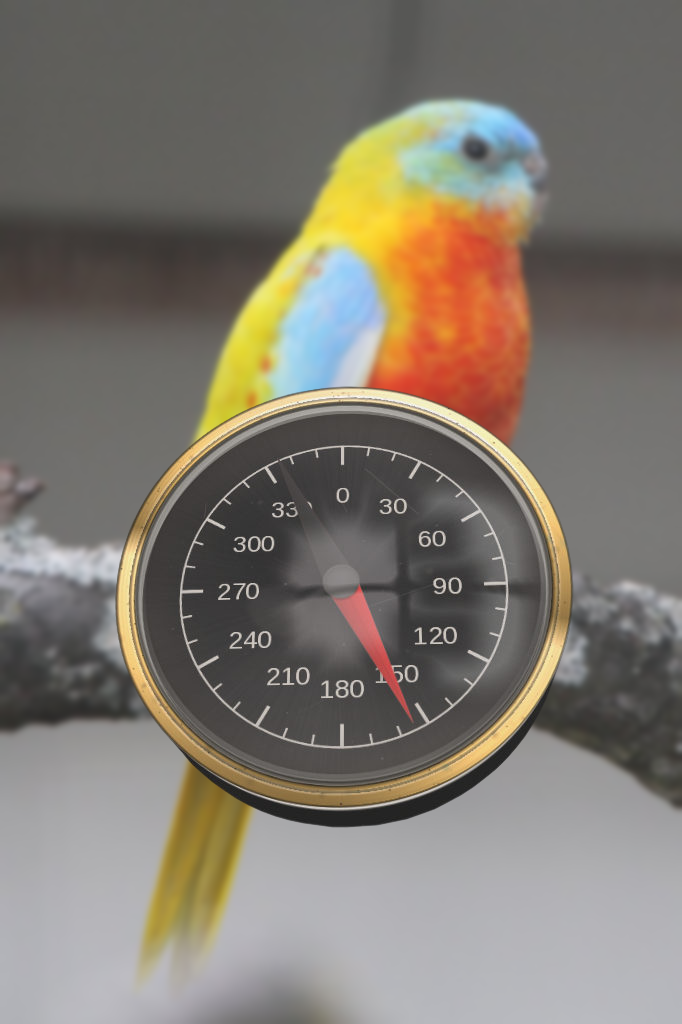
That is **155** °
